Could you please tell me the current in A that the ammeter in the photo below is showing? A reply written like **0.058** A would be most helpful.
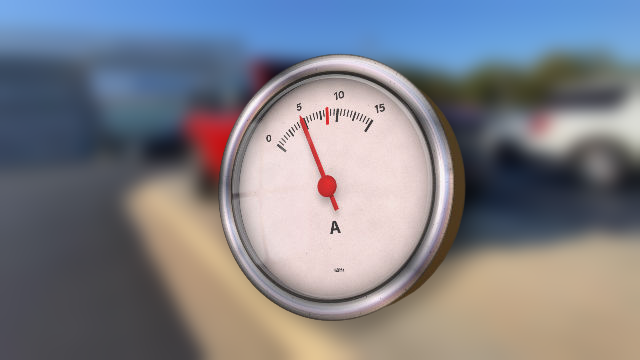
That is **5** A
